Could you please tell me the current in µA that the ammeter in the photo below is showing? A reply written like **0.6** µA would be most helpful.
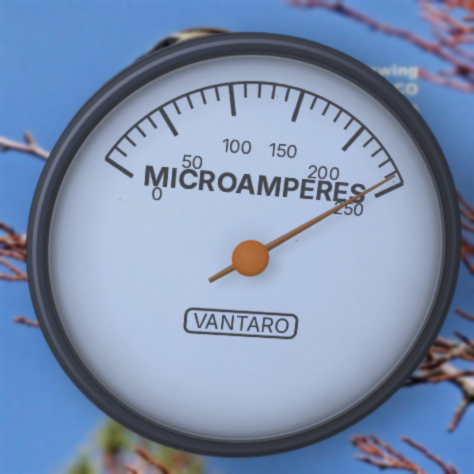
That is **240** µA
